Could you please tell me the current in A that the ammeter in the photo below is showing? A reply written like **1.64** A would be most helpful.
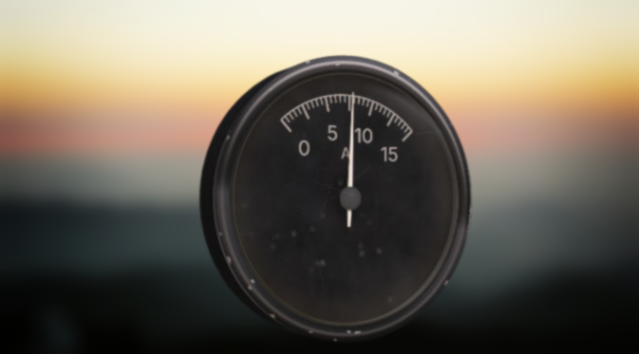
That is **7.5** A
